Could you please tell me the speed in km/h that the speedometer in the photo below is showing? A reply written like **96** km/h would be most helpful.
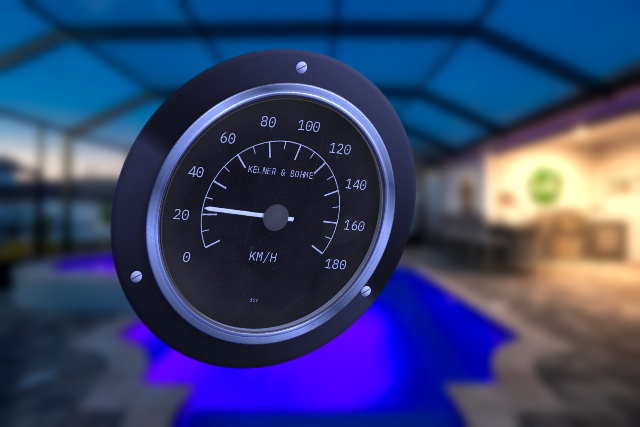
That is **25** km/h
